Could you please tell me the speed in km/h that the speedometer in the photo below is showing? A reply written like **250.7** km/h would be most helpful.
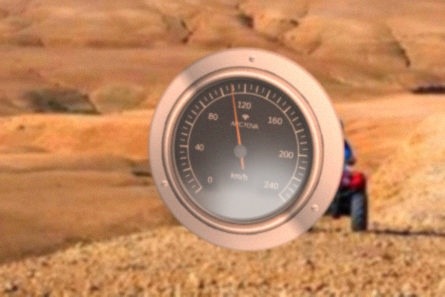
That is **110** km/h
